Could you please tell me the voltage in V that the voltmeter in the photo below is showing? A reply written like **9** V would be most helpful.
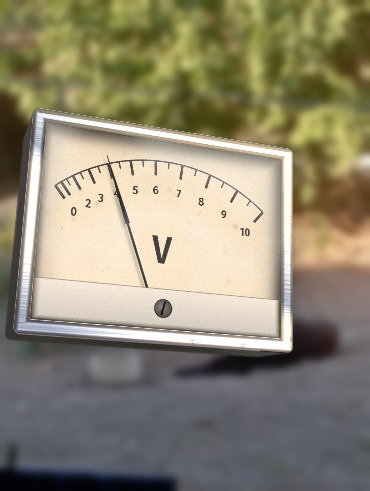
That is **4** V
